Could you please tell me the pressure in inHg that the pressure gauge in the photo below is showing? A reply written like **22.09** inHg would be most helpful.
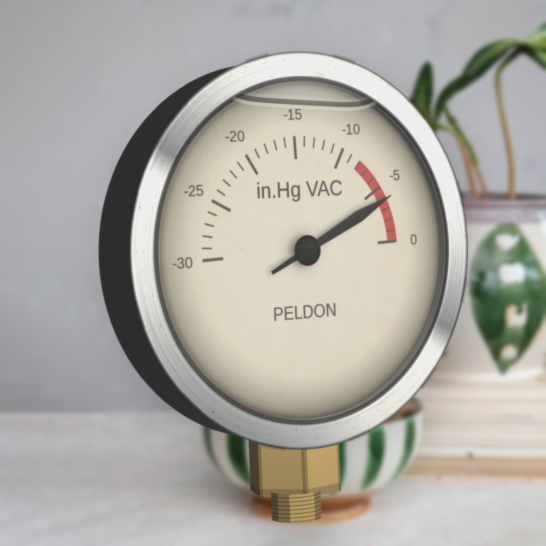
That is **-4** inHg
